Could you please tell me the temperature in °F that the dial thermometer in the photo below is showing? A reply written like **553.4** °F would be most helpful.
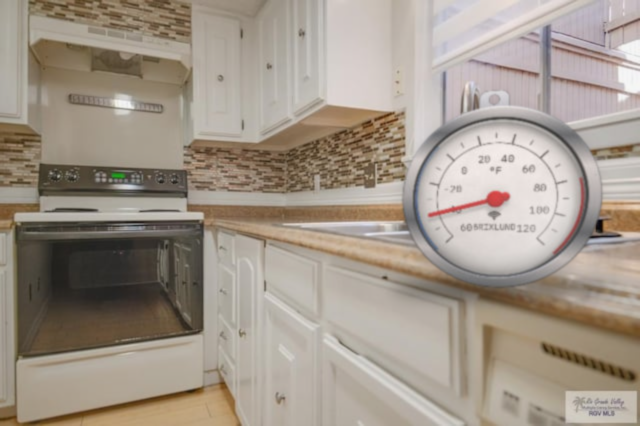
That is **-40** °F
